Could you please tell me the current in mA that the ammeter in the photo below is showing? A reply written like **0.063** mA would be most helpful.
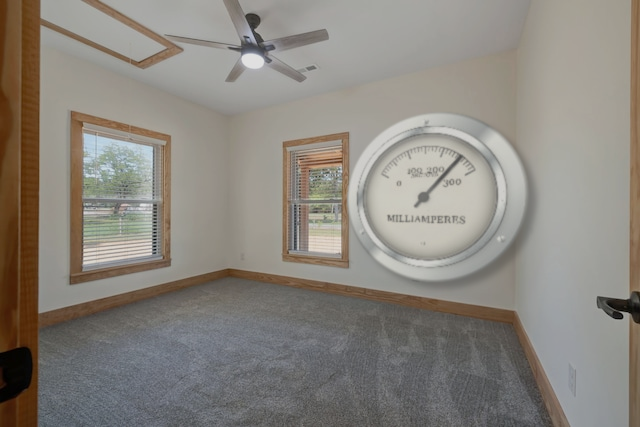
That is **250** mA
